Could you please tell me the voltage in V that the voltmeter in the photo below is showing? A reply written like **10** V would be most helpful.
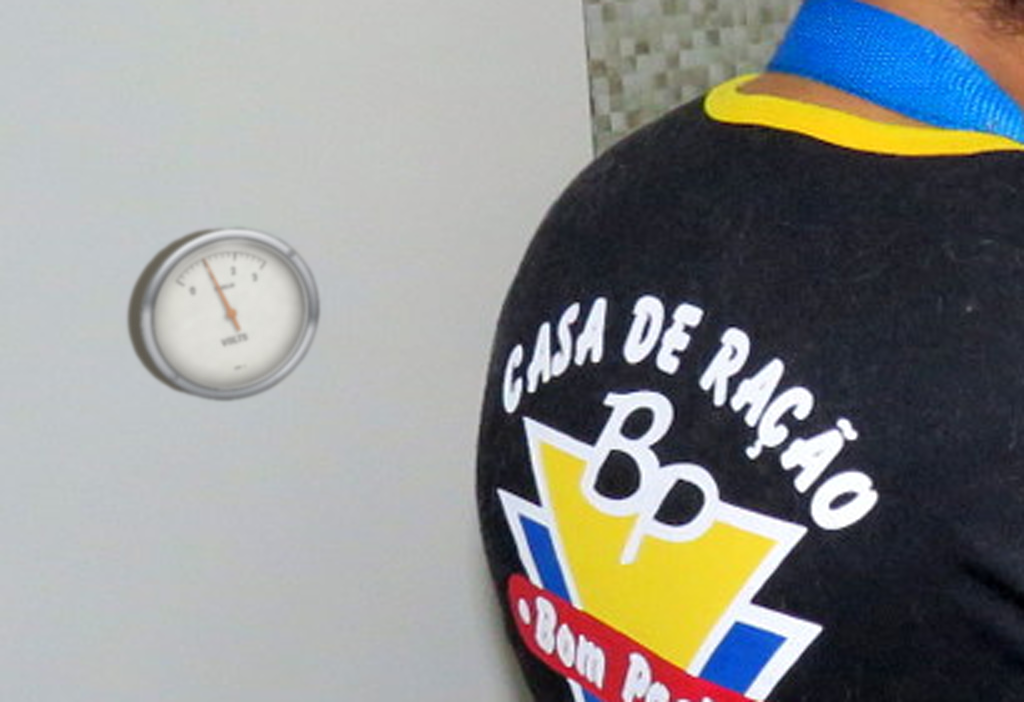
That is **1** V
